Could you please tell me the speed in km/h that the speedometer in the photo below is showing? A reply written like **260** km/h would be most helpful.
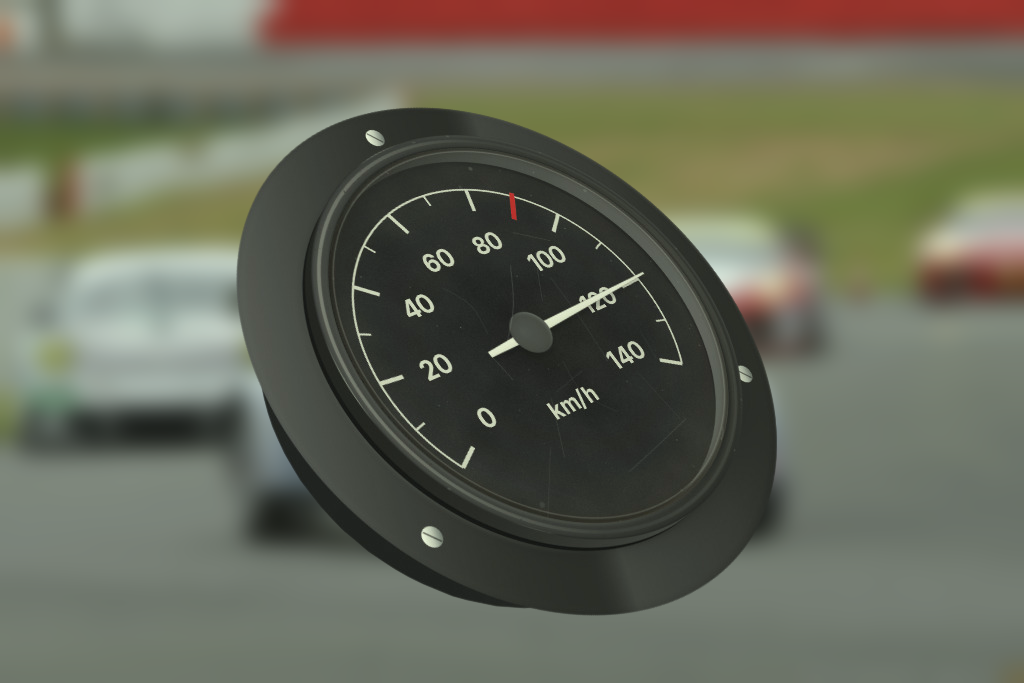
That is **120** km/h
